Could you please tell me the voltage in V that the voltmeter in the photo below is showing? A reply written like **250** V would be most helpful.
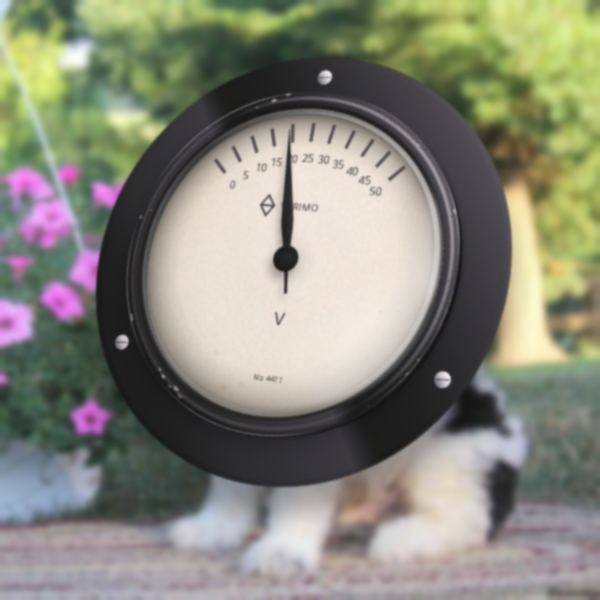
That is **20** V
